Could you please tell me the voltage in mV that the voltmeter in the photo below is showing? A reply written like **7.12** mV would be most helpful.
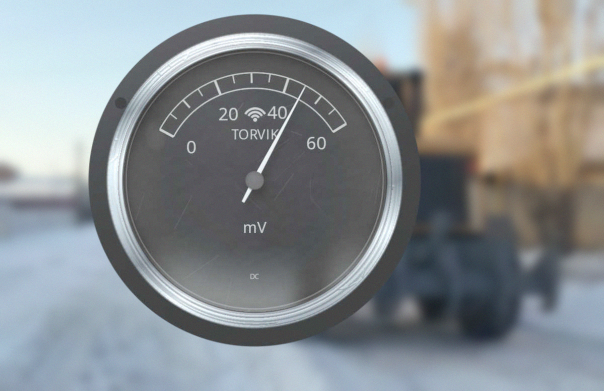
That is **45** mV
